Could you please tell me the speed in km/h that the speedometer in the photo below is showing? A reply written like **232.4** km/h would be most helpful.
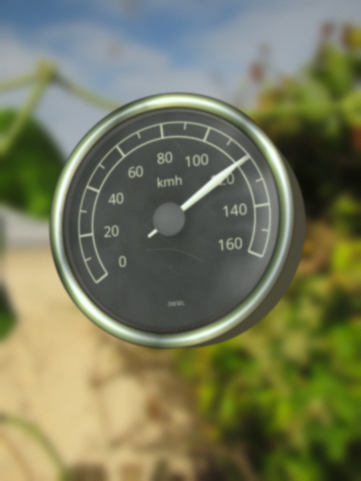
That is **120** km/h
